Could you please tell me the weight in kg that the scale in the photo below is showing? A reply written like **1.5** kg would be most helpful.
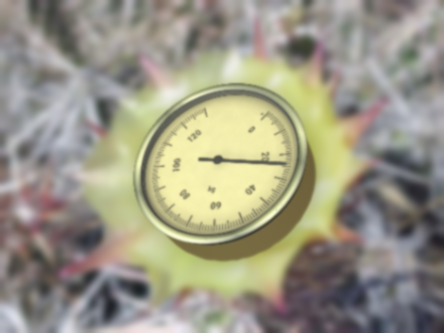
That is **25** kg
